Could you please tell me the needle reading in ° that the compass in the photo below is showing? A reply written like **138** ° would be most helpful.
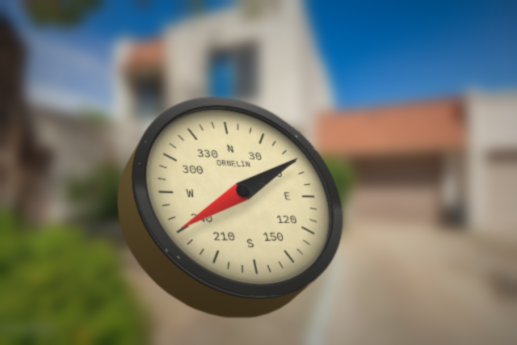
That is **240** °
